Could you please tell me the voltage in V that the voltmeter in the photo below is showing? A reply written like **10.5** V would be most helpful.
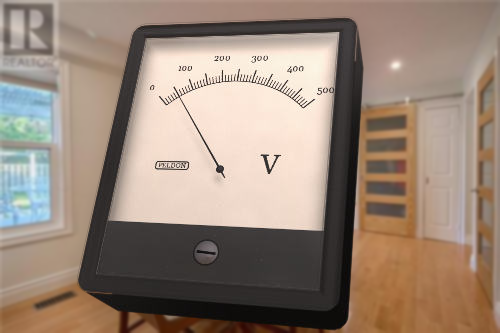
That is **50** V
